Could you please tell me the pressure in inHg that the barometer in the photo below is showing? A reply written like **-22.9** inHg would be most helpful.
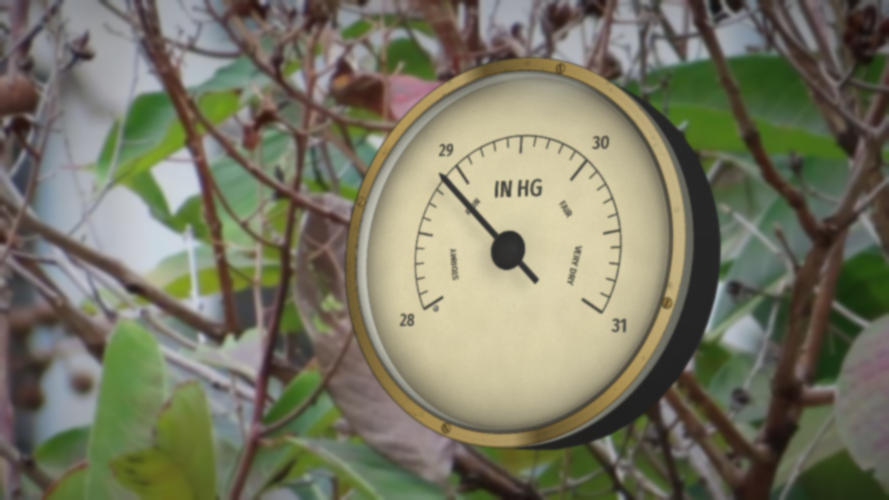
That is **28.9** inHg
